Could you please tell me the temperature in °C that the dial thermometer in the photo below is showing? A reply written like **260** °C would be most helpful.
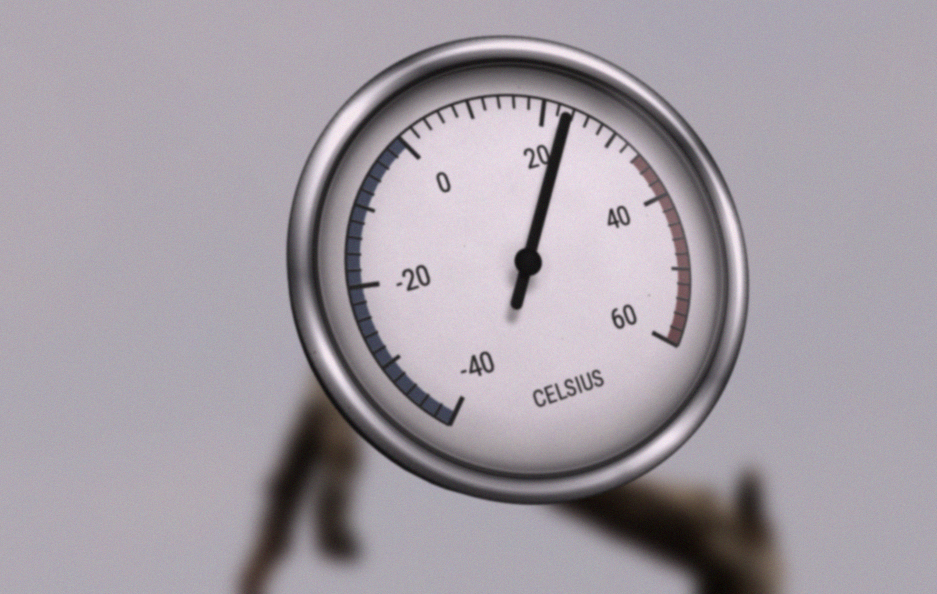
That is **23** °C
